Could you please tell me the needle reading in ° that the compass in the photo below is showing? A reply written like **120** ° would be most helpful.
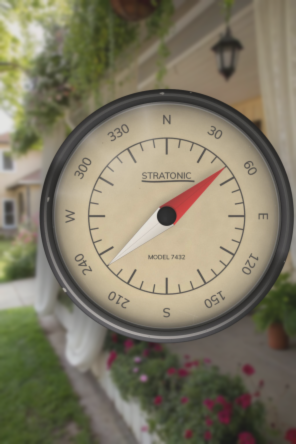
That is **50** °
